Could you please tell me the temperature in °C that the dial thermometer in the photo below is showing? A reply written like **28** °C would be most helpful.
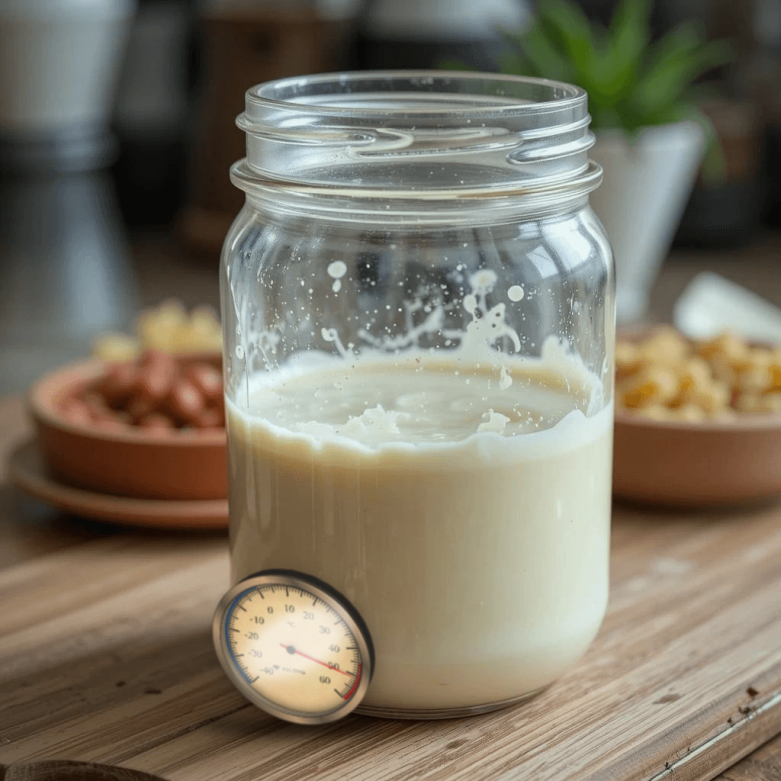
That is **50** °C
